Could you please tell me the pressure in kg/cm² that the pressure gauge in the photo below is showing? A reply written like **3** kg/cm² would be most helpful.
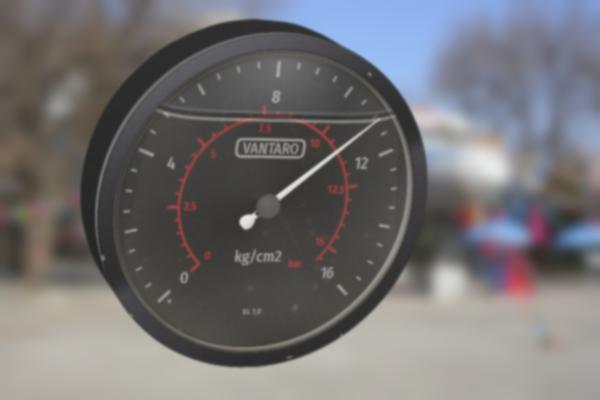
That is **11** kg/cm²
